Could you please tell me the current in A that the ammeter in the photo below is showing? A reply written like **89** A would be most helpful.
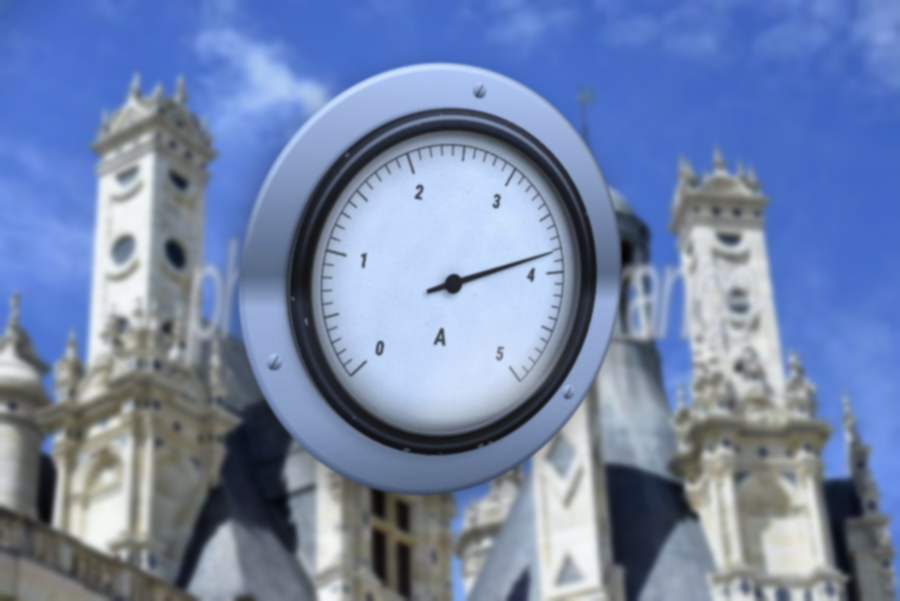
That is **3.8** A
